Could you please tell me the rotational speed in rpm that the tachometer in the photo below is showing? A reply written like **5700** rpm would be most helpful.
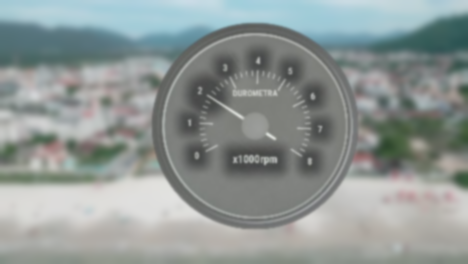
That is **2000** rpm
